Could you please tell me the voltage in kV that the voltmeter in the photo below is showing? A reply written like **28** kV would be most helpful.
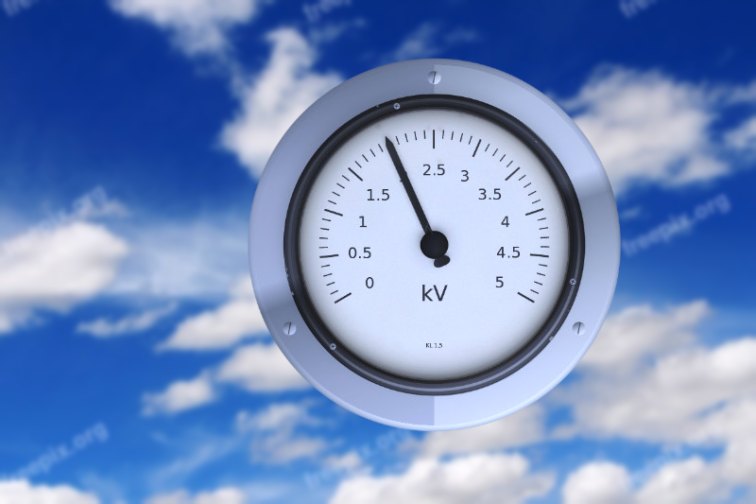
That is **2** kV
